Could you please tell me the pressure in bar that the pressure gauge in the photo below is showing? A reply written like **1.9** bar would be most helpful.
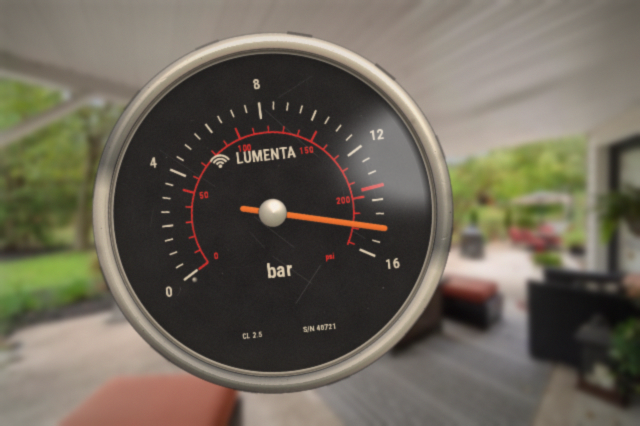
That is **15** bar
